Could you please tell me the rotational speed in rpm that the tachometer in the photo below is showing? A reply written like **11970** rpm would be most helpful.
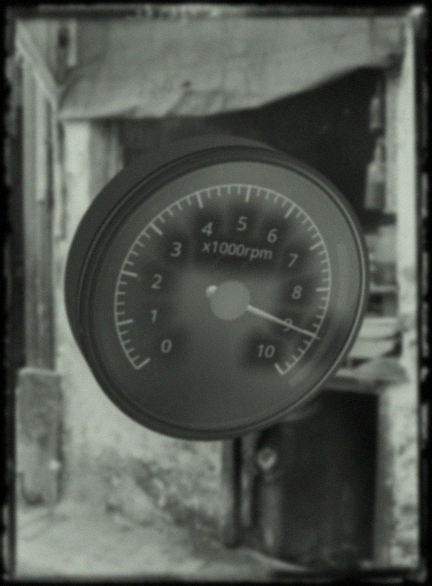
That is **9000** rpm
